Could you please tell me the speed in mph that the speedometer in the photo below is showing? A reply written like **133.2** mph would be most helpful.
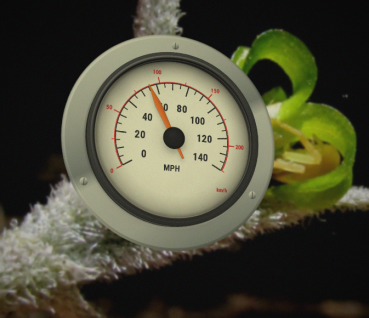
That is **55** mph
